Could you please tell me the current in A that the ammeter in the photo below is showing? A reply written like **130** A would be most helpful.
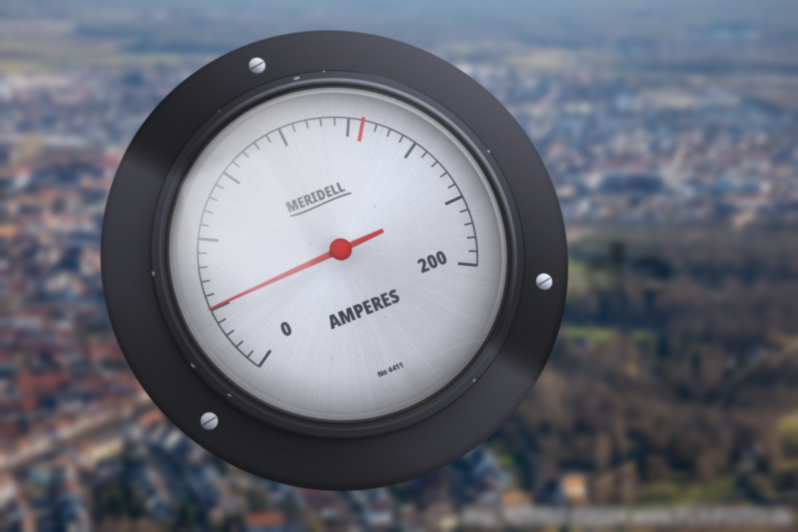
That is **25** A
